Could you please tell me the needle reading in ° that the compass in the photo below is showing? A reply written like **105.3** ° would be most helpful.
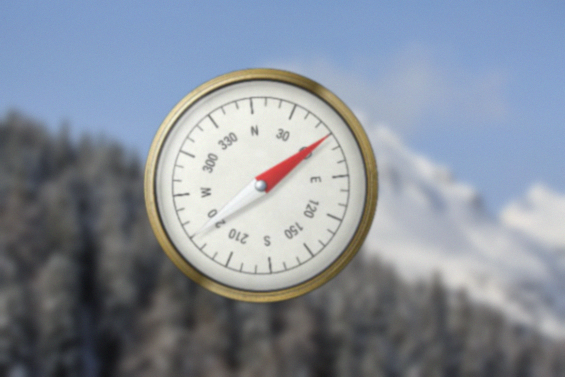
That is **60** °
